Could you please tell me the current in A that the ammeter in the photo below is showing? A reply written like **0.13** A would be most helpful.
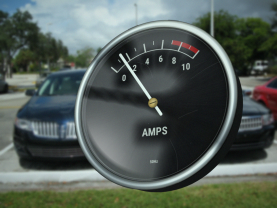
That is **1.5** A
